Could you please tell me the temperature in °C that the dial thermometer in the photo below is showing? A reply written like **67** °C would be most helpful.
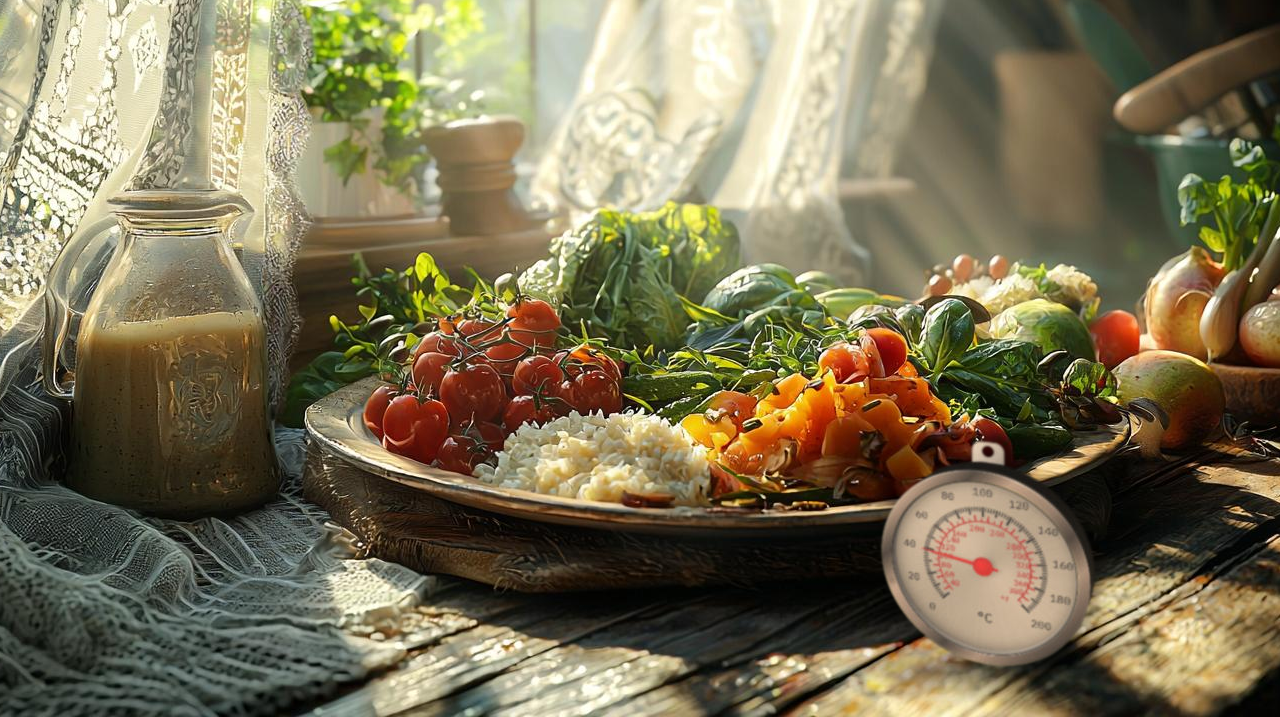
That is **40** °C
